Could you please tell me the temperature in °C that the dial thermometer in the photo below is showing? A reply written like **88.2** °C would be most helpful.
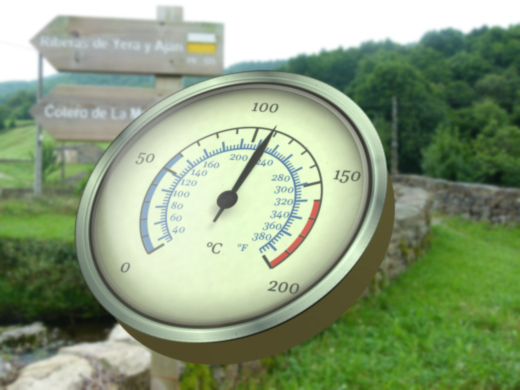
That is **110** °C
